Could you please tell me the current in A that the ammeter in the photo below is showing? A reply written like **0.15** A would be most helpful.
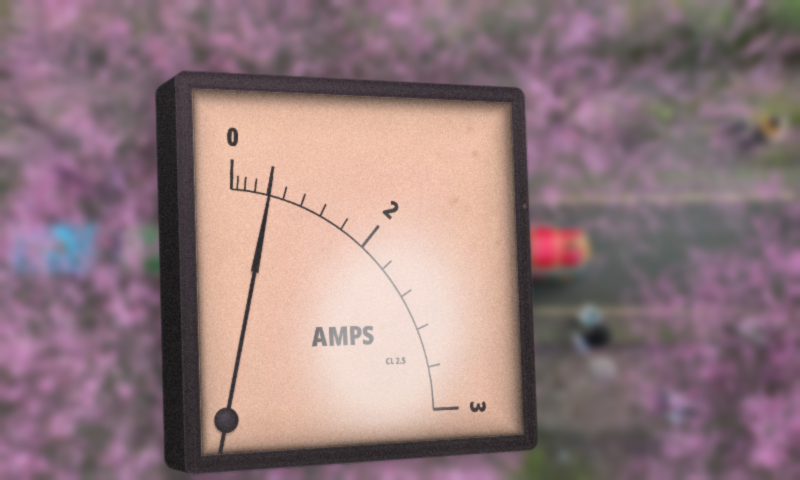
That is **1** A
